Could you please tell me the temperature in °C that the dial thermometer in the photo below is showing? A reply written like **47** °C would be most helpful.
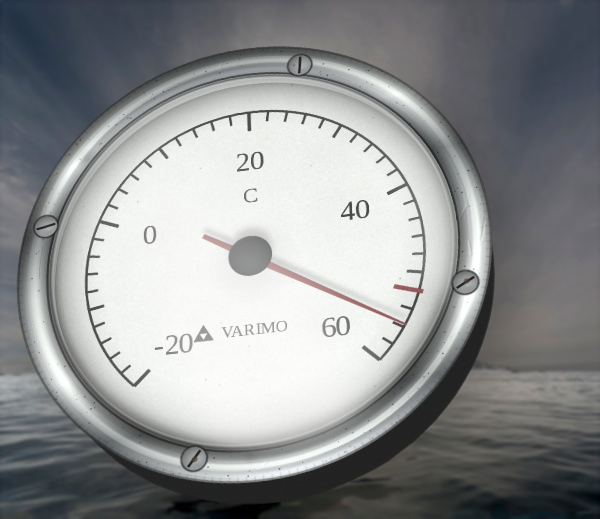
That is **56** °C
